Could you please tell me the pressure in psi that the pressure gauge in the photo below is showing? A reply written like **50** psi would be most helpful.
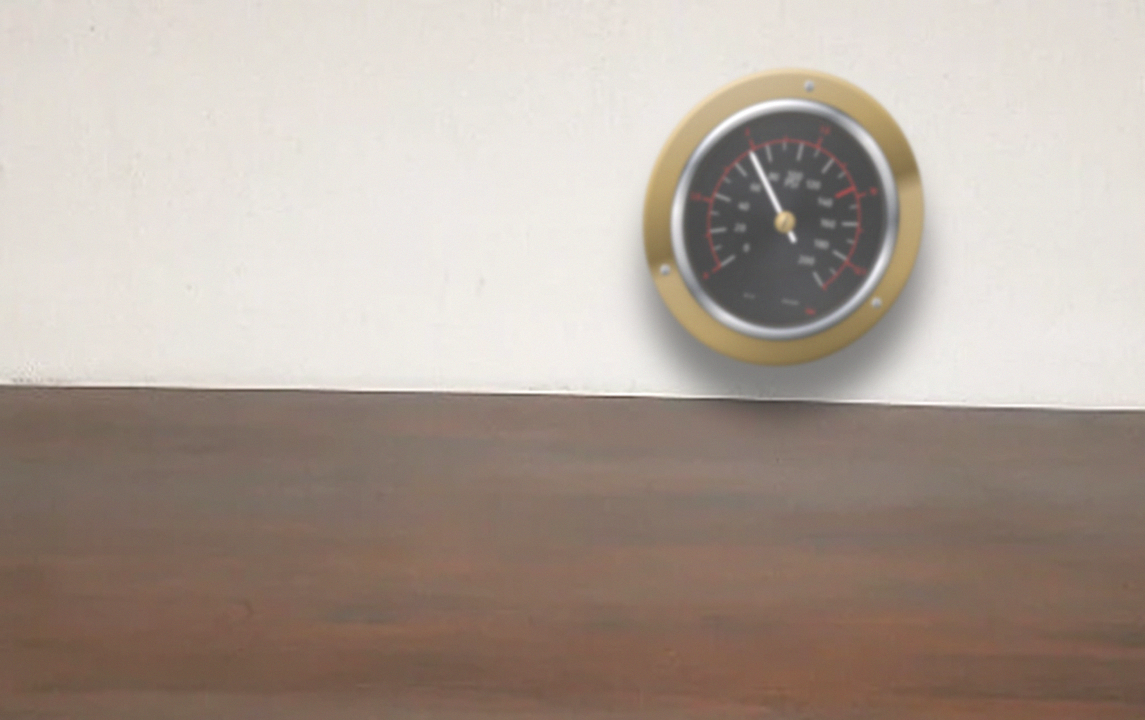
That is **70** psi
